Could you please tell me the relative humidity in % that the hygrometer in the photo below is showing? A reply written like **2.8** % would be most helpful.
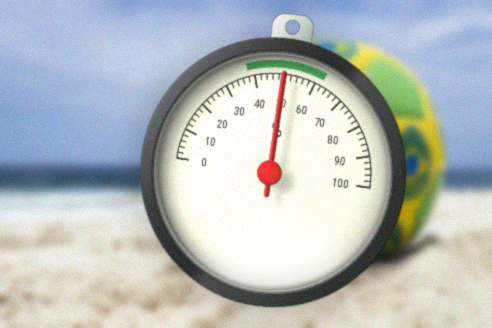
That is **50** %
